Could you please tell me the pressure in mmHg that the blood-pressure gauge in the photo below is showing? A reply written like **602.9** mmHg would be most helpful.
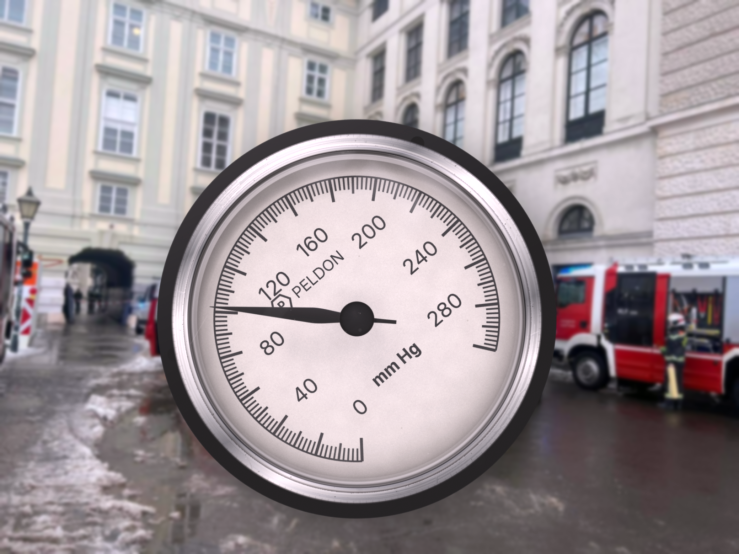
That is **102** mmHg
